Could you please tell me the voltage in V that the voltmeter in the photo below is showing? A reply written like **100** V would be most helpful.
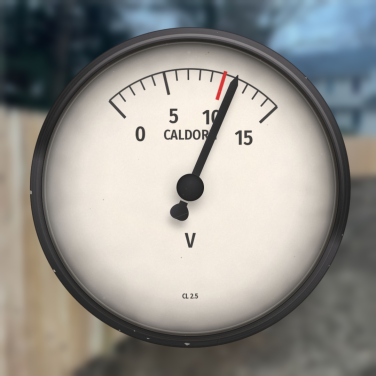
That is **11** V
